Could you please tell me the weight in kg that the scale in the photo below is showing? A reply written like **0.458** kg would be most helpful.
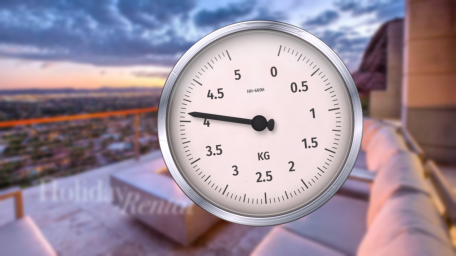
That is **4.1** kg
